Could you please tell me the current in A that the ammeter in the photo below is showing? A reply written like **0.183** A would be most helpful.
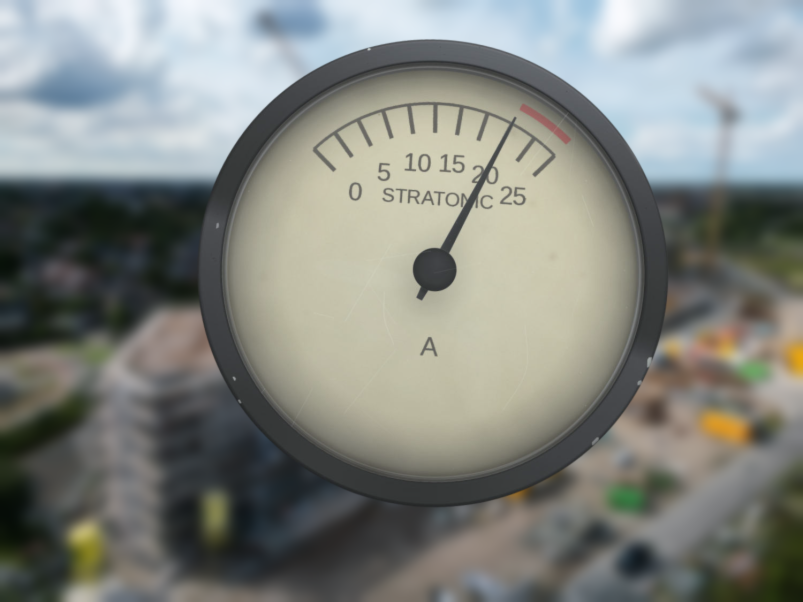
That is **20** A
